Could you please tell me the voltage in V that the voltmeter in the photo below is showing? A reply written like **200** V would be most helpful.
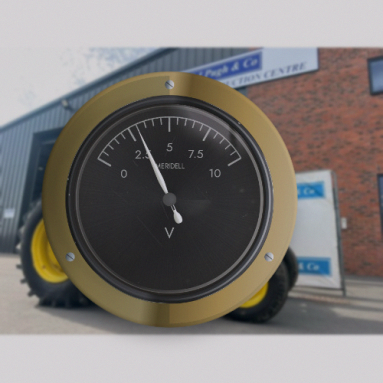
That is **3** V
